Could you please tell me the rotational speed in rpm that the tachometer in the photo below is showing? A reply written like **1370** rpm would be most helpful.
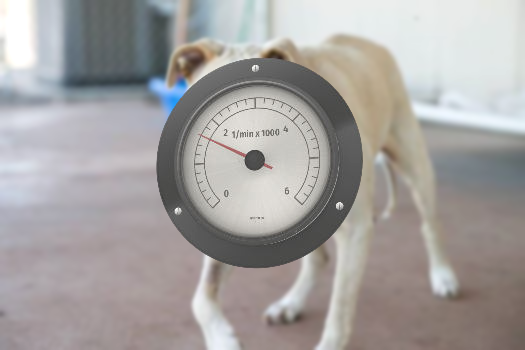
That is **1600** rpm
